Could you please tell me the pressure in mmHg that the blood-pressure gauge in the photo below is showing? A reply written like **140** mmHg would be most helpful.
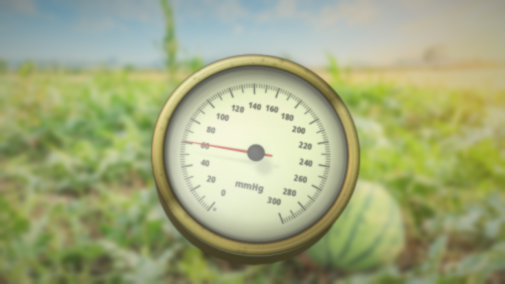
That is **60** mmHg
